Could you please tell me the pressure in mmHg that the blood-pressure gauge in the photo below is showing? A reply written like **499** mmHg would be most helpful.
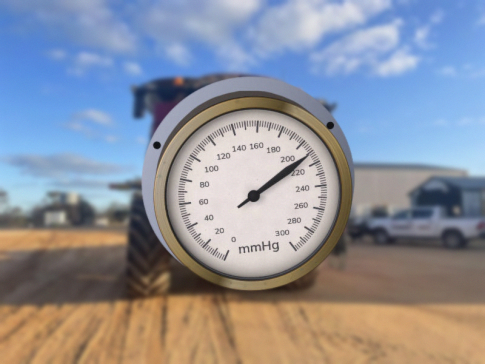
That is **210** mmHg
